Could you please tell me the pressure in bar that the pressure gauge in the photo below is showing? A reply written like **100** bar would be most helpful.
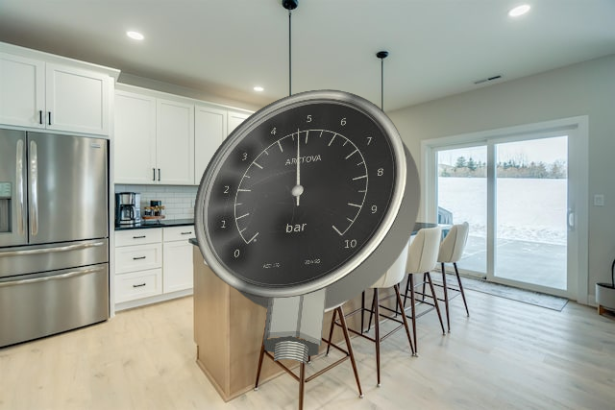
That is **4.75** bar
